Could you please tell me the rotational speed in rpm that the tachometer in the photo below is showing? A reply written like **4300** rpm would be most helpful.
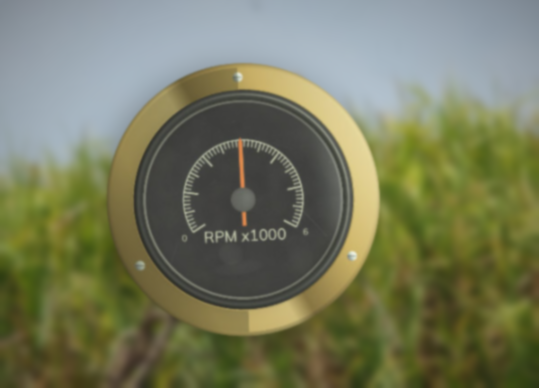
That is **3000** rpm
